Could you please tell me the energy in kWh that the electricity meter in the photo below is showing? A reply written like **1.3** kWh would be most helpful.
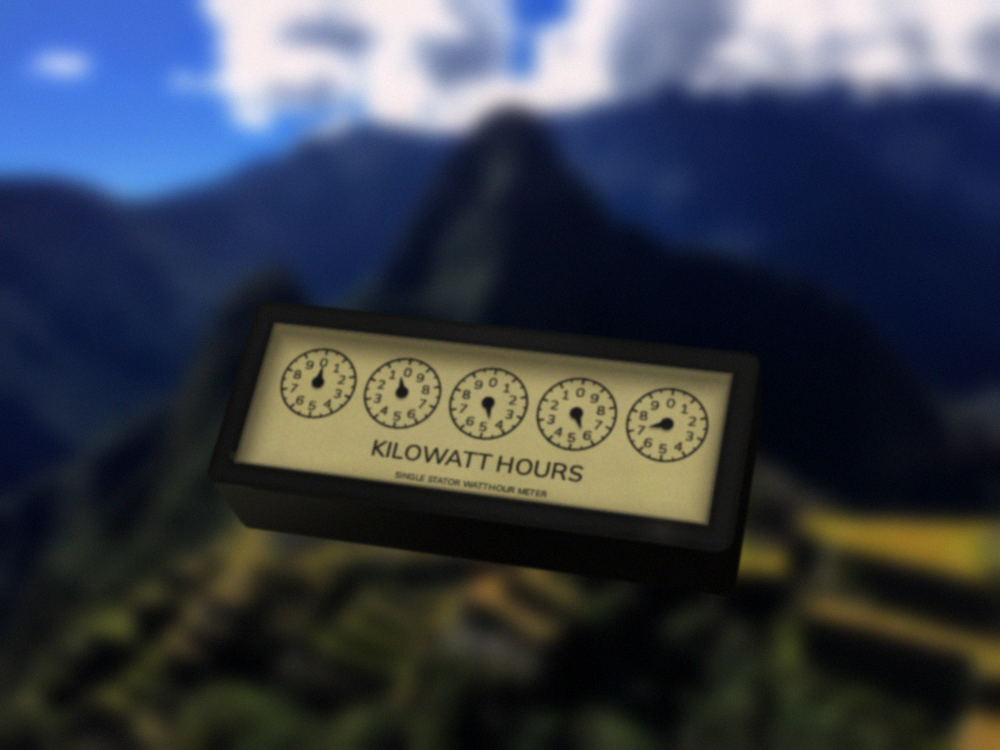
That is **457** kWh
